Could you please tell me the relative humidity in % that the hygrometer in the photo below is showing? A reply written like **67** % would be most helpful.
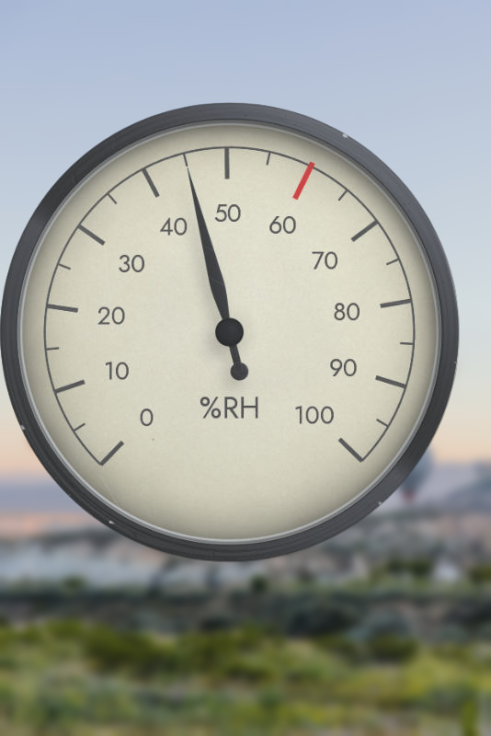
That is **45** %
